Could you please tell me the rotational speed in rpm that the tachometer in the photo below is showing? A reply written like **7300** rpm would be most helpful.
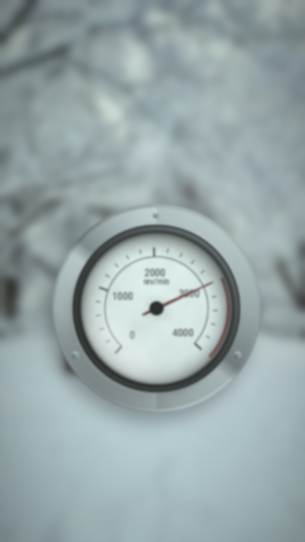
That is **3000** rpm
